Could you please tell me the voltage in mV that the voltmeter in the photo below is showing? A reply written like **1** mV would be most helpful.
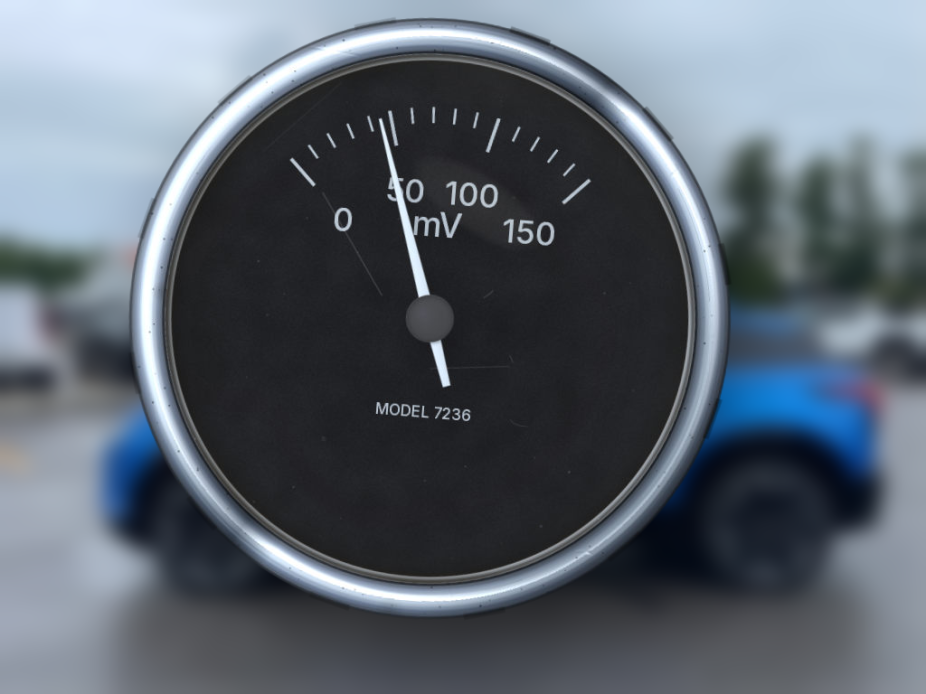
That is **45** mV
